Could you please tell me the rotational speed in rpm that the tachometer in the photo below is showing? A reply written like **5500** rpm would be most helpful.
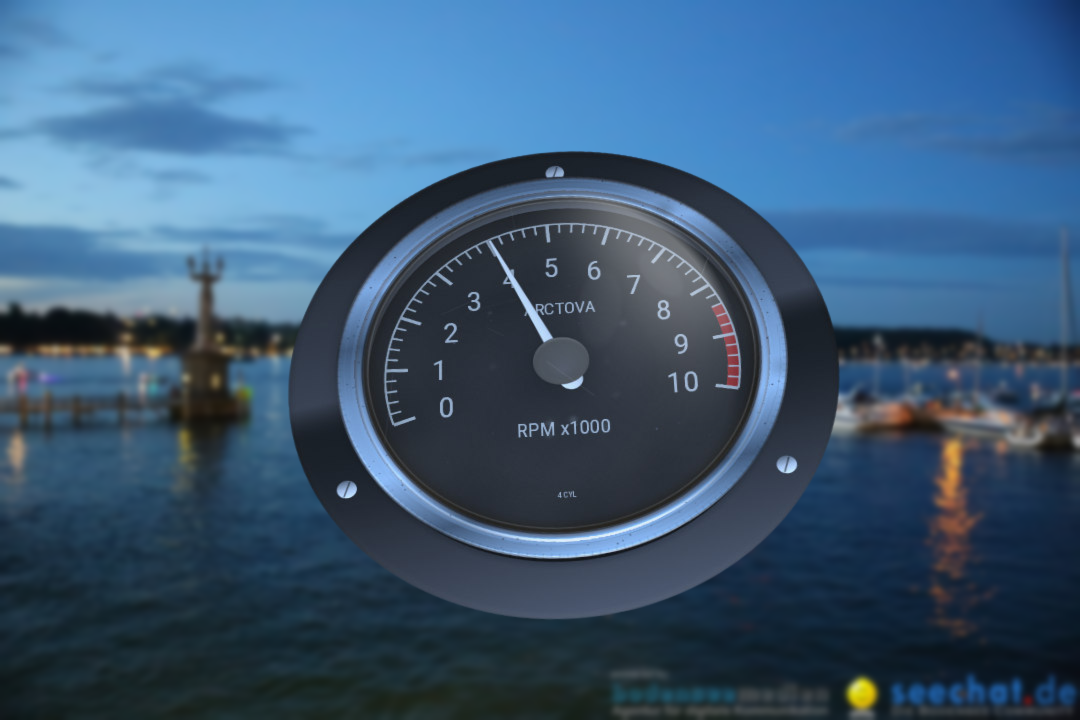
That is **4000** rpm
